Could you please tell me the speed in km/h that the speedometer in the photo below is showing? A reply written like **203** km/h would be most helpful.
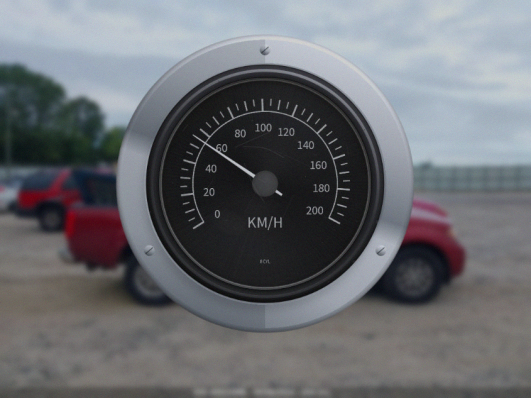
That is **55** km/h
